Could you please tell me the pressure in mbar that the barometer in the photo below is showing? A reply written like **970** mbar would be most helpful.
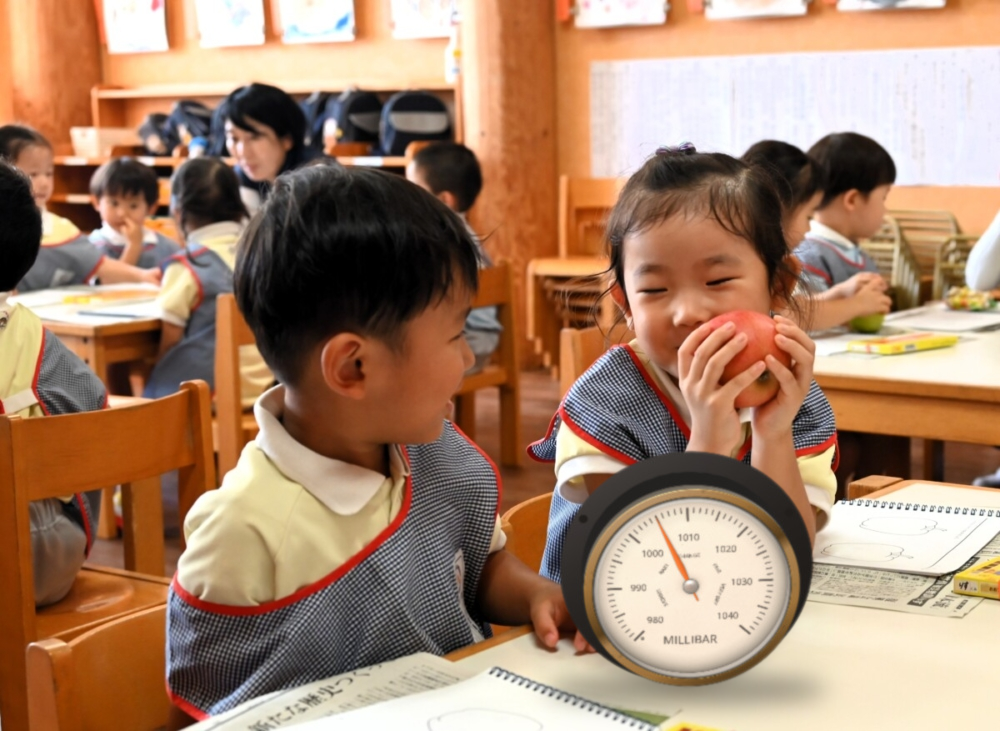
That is **1005** mbar
